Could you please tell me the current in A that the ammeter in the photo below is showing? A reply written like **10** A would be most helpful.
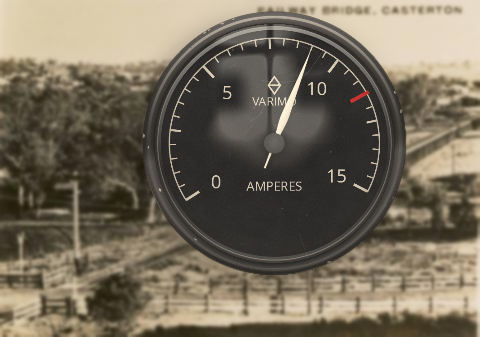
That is **9** A
